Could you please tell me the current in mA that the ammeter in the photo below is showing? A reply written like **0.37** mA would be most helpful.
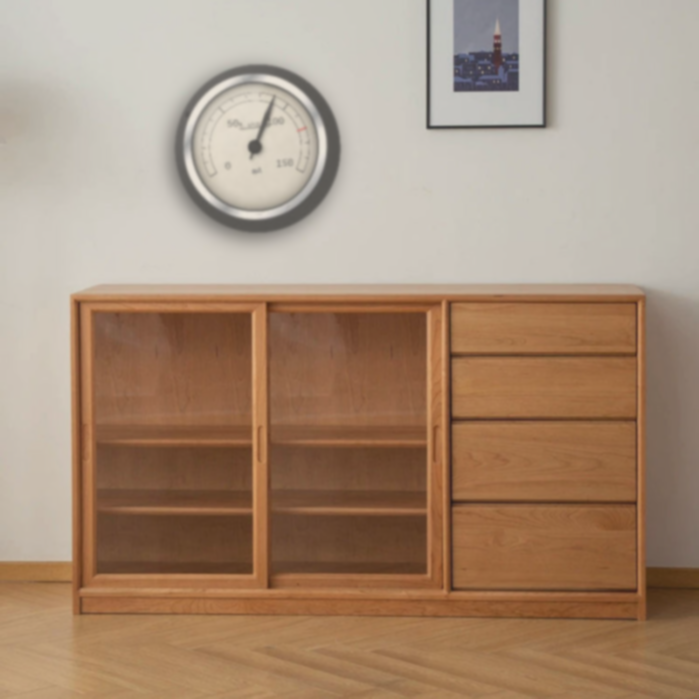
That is **90** mA
